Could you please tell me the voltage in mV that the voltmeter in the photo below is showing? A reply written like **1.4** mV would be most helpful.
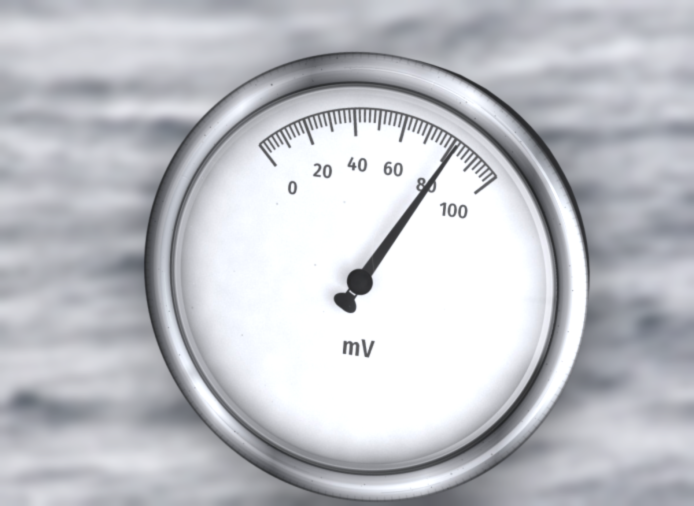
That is **82** mV
